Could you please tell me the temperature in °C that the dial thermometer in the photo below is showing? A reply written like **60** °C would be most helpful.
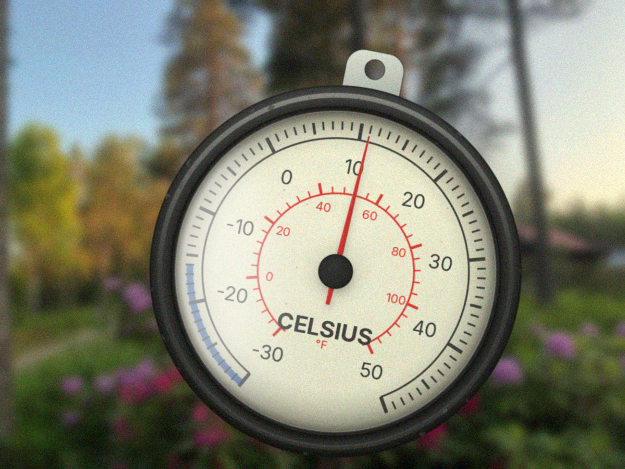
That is **11** °C
